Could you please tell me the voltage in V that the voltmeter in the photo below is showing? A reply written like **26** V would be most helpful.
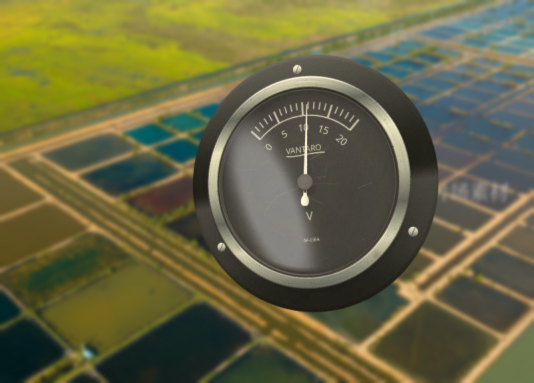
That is **11** V
